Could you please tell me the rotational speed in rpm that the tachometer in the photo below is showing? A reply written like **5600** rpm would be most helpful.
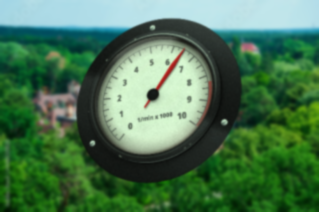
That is **6500** rpm
